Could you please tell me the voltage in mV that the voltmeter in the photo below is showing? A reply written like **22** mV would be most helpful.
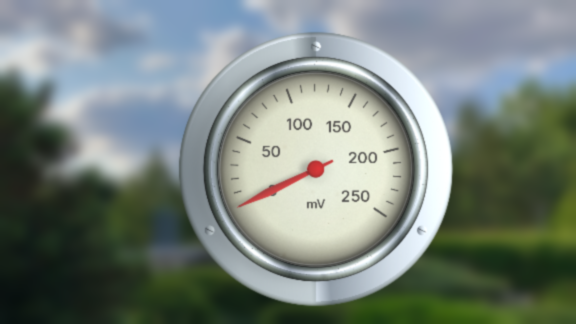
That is **0** mV
